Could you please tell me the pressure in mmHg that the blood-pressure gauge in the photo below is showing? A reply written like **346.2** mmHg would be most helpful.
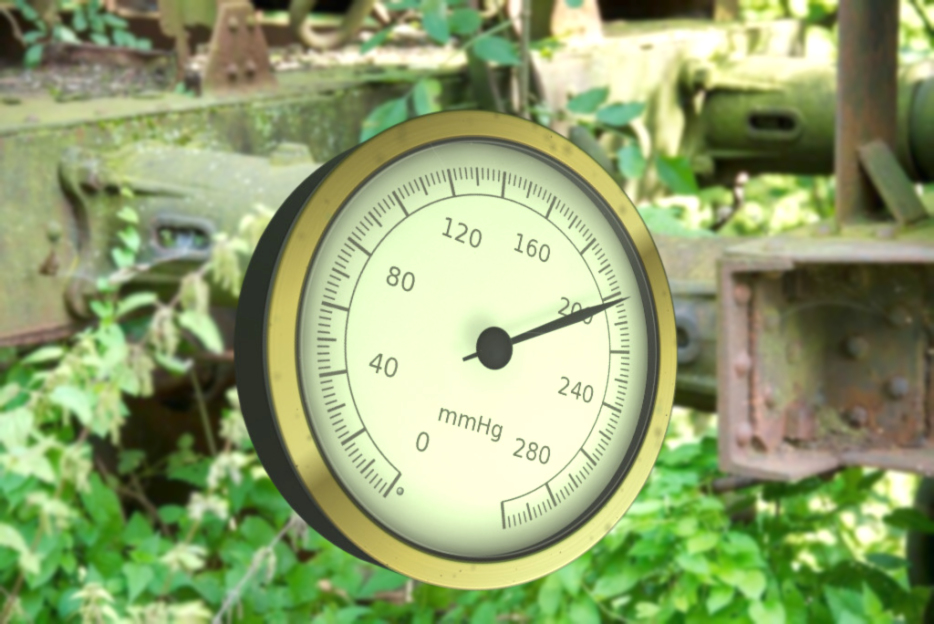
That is **202** mmHg
